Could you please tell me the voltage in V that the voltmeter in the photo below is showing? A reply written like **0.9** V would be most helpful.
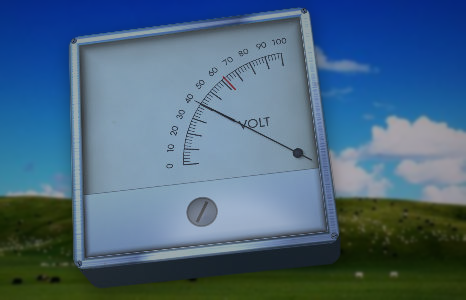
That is **40** V
